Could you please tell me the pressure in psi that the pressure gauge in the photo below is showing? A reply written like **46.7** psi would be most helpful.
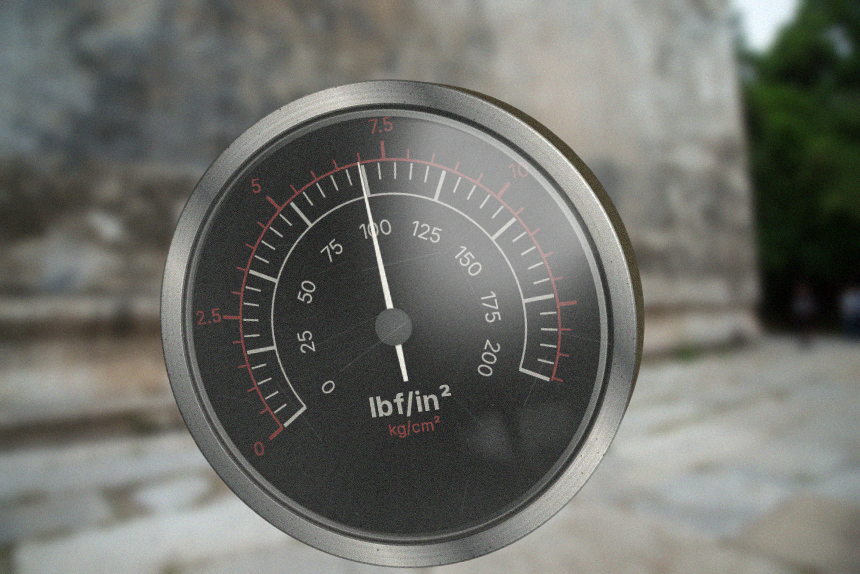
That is **100** psi
